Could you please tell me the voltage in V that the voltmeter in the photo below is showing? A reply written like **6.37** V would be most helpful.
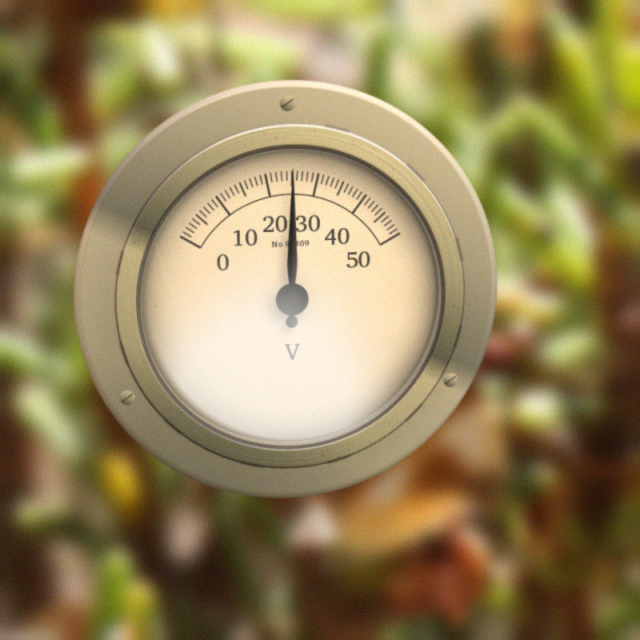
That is **25** V
